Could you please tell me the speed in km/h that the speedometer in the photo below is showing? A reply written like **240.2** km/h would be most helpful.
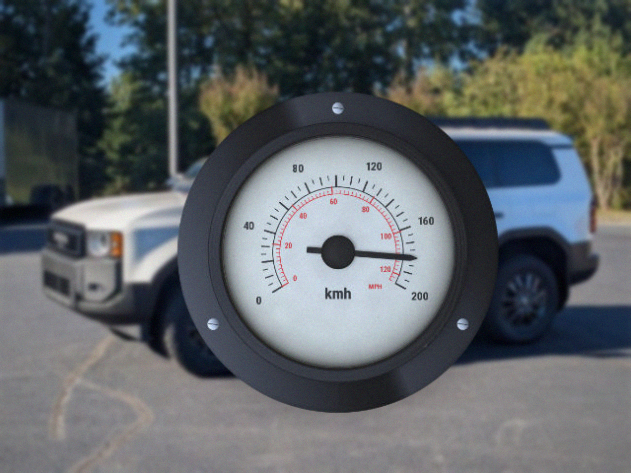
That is **180** km/h
